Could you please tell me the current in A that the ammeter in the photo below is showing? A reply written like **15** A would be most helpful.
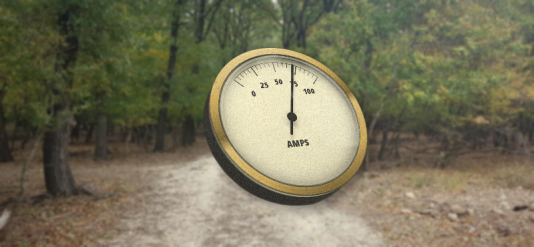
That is **70** A
